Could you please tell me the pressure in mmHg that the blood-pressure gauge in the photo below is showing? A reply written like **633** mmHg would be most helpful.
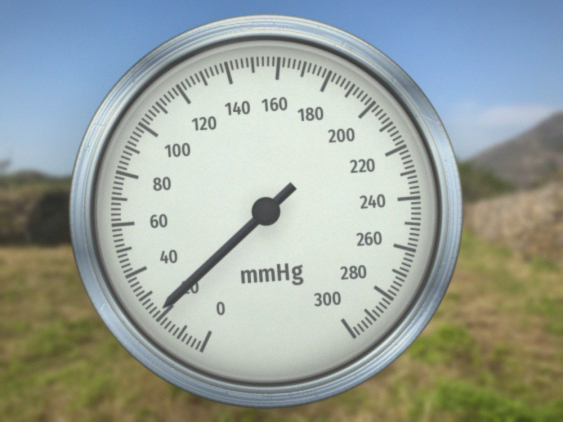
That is **22** mmHg
